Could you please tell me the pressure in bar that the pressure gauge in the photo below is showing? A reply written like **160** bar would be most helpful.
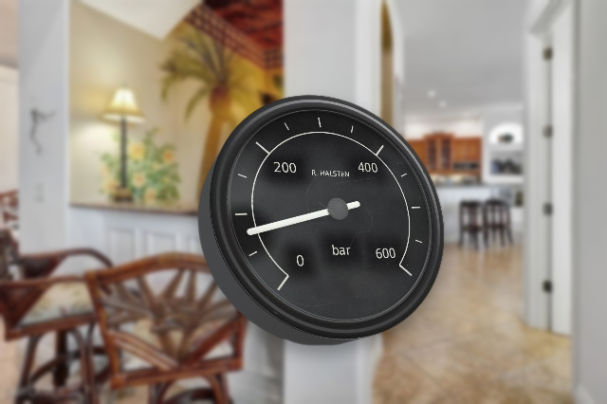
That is **75** bar
